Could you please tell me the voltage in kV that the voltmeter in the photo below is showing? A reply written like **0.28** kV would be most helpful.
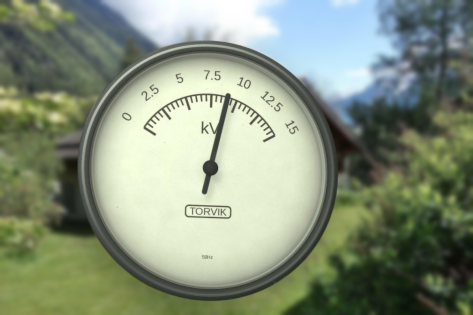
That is **9** kV
